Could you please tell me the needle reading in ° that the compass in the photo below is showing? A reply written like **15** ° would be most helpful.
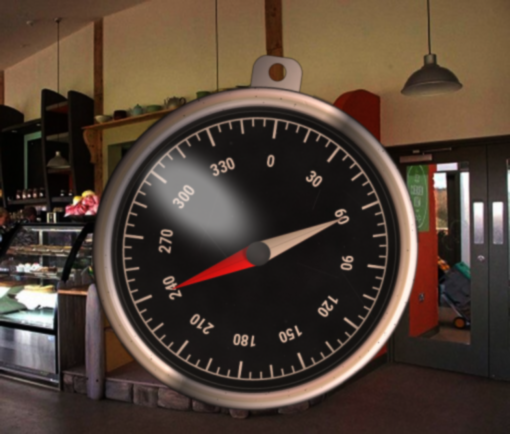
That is **240** °
